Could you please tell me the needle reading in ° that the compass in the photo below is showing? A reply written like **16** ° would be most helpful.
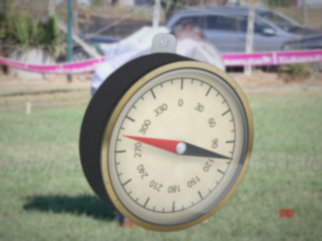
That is **285** °
